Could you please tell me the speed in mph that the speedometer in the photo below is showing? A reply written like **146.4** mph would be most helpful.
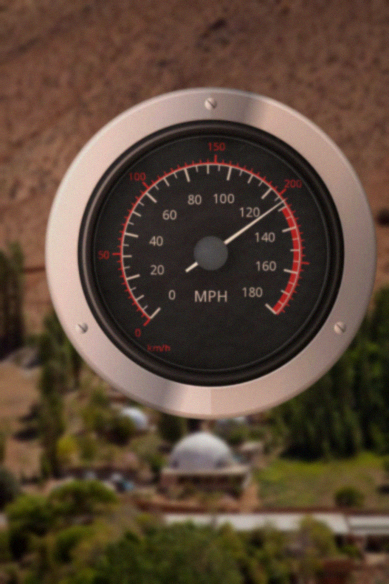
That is **127.5** mph
